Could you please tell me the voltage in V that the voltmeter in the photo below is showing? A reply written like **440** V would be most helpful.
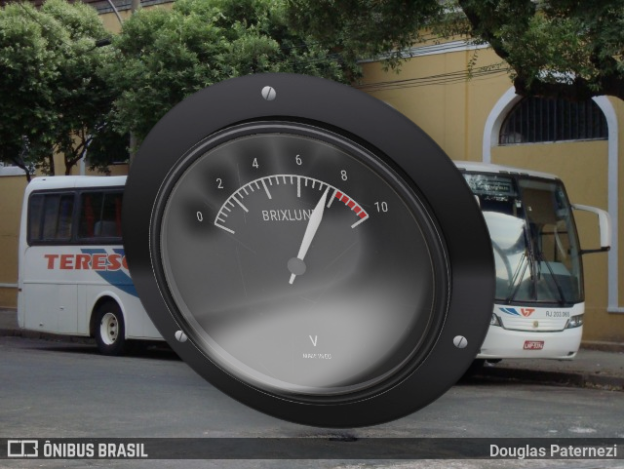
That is **7.6** V
